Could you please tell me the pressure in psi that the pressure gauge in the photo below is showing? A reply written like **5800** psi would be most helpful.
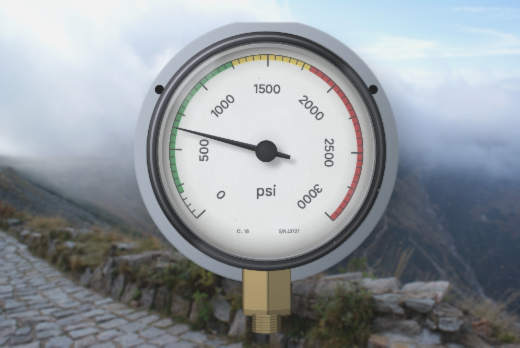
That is **650** psi
